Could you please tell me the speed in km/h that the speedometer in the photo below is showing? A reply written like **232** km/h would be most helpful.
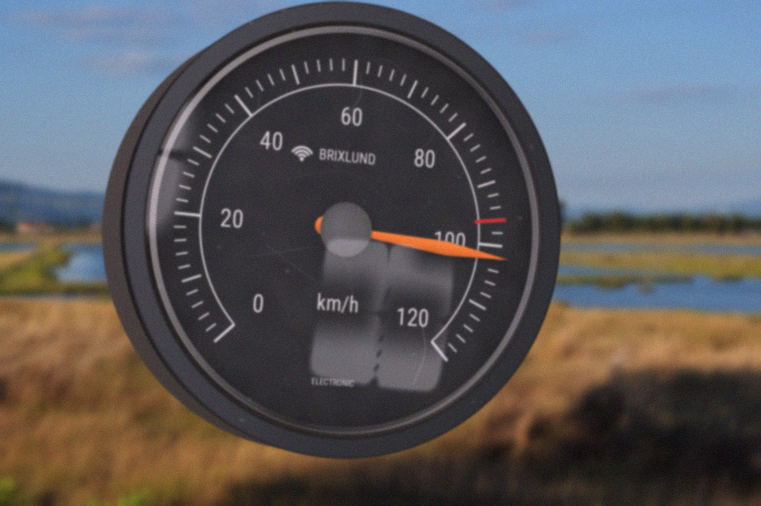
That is **102** km/h
